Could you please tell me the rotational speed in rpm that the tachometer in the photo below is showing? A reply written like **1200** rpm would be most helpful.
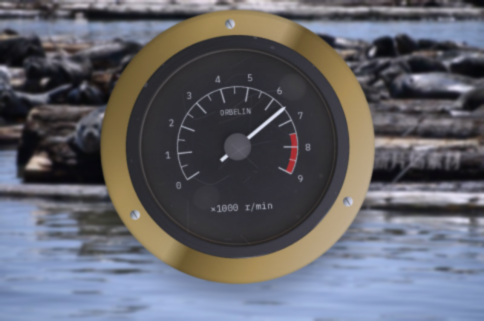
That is **6500** rpm
